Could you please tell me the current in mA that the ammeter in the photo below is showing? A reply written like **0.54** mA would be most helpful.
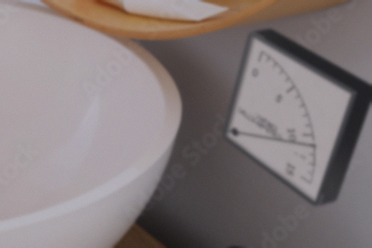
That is **11** mA
